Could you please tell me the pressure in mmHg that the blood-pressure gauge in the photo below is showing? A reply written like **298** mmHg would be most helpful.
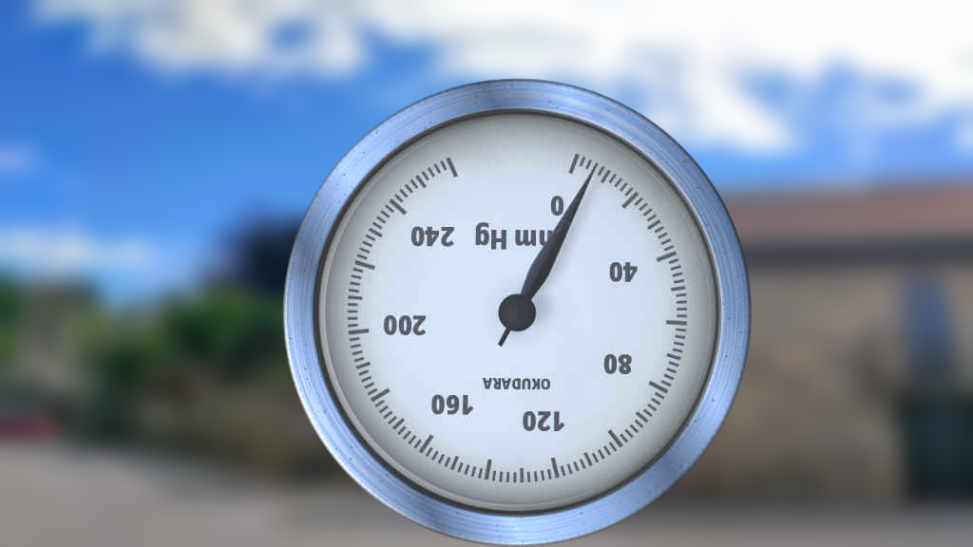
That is **6** mmHg
